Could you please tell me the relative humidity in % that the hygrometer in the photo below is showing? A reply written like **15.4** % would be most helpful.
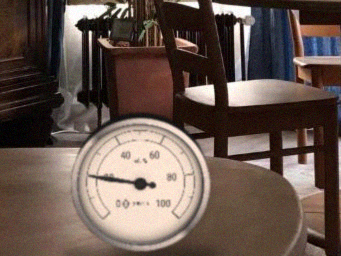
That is **20** %
